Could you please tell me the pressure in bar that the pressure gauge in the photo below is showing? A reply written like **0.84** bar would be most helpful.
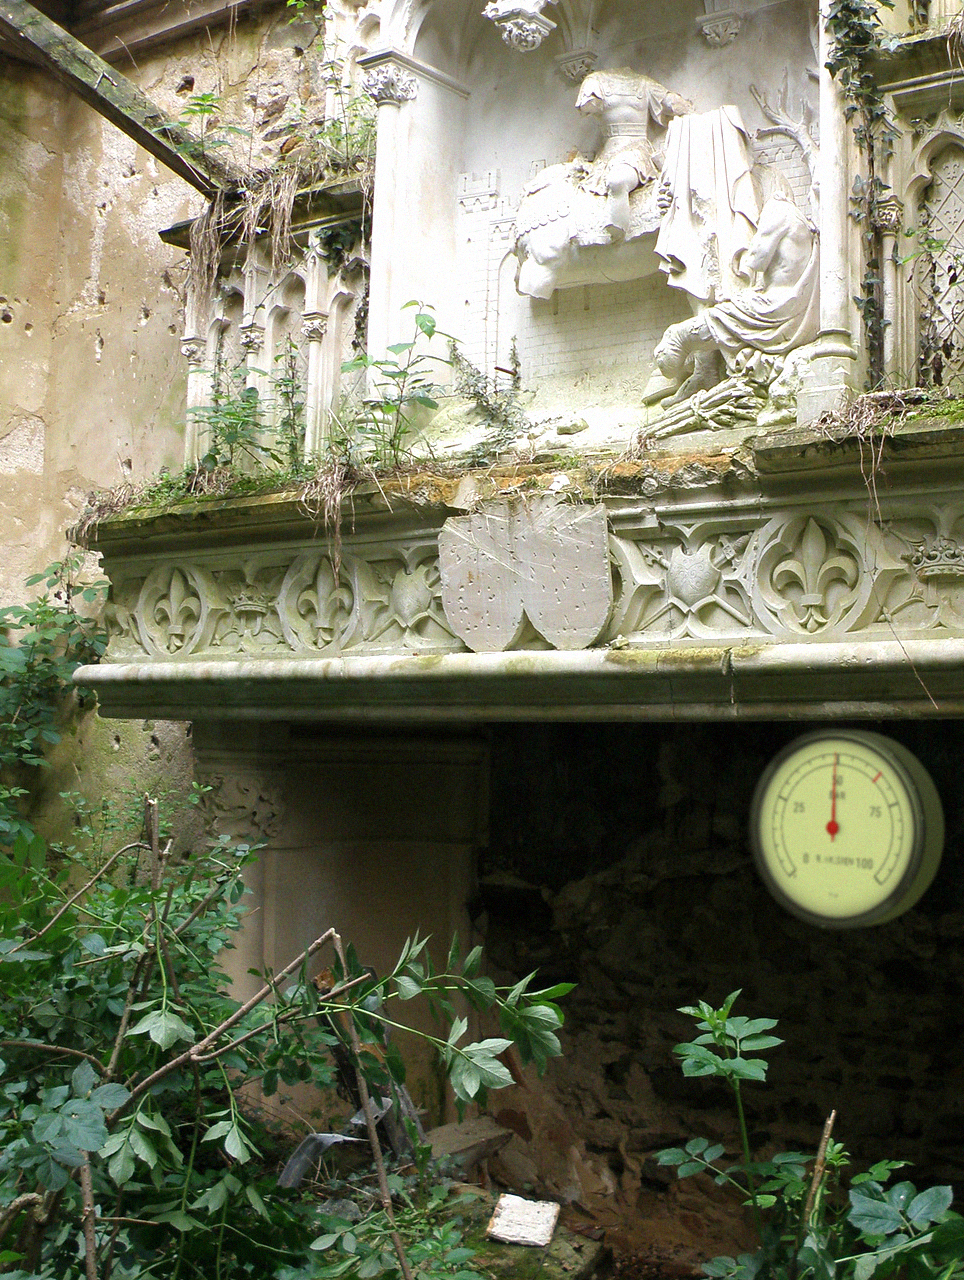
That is **50** bar
